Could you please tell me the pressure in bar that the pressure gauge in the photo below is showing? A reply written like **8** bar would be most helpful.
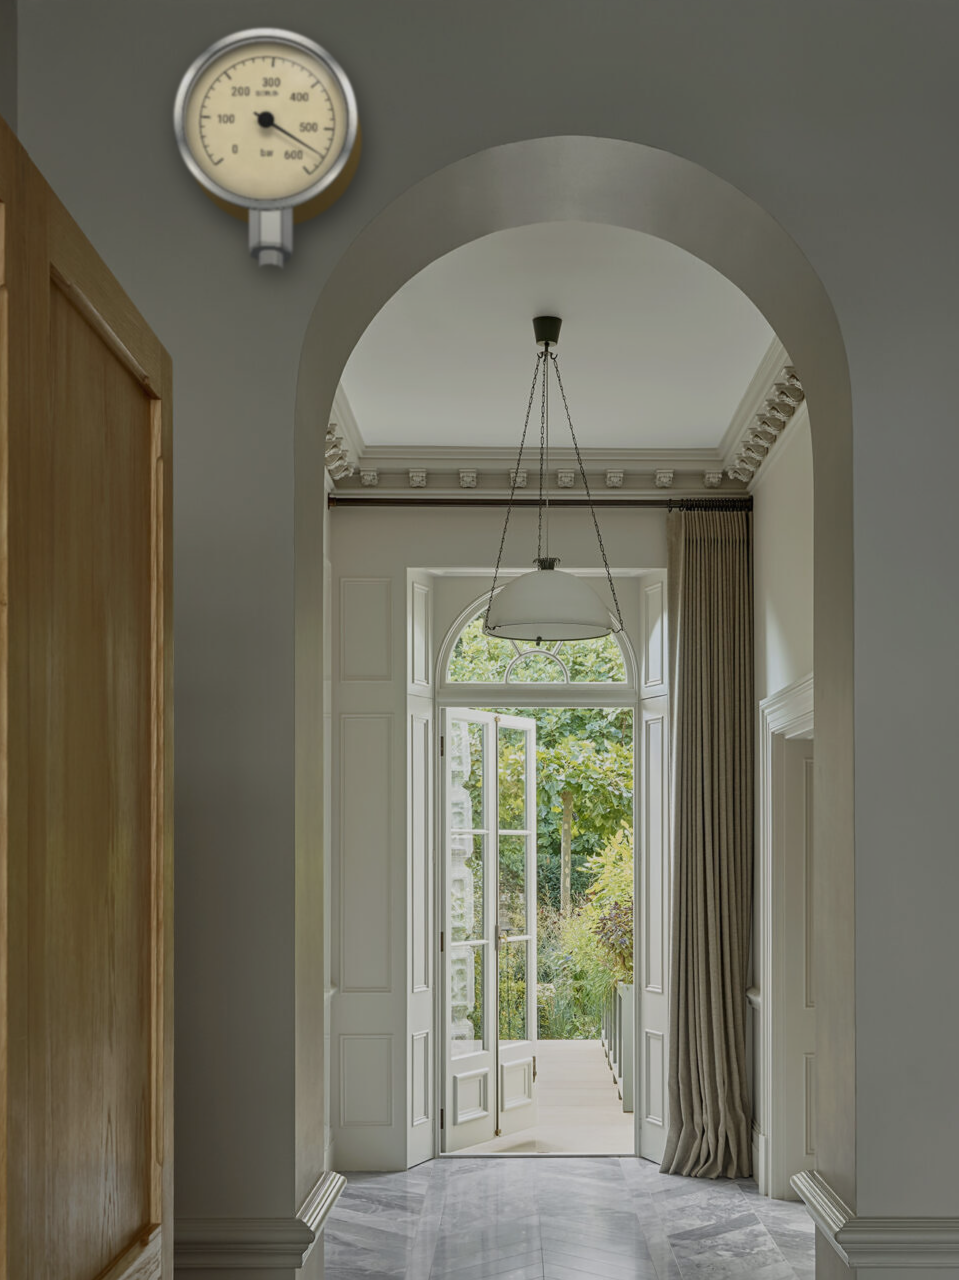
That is **560** bar
